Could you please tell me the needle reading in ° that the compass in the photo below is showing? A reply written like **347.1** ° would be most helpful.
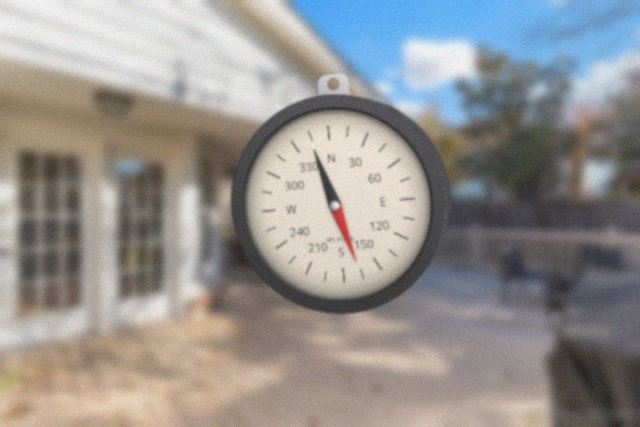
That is **165** °
